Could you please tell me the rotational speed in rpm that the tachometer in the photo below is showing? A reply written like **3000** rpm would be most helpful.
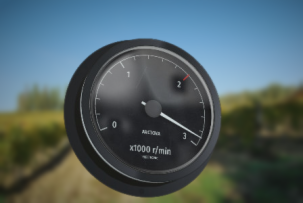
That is **2900** rpm
